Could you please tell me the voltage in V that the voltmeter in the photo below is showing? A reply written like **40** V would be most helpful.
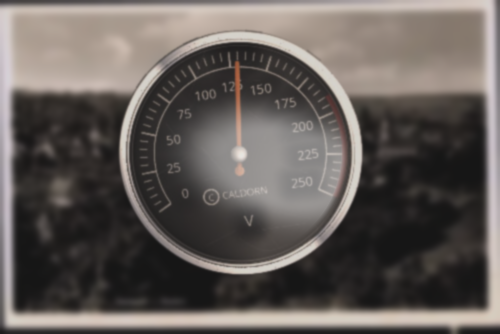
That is **130** V
